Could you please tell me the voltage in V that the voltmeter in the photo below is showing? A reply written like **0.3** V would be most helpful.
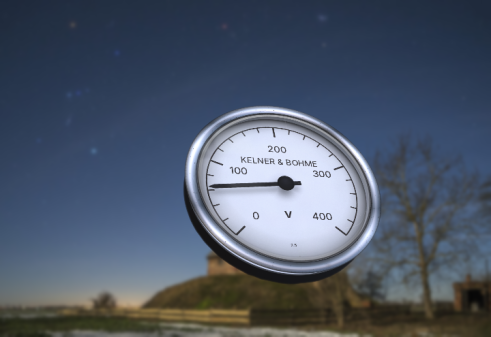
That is **60** V
